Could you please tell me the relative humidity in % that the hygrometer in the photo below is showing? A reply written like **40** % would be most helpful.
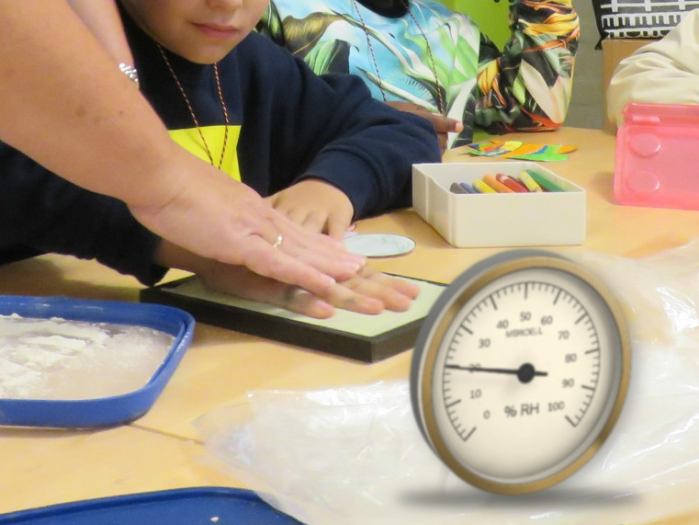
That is **20** %
